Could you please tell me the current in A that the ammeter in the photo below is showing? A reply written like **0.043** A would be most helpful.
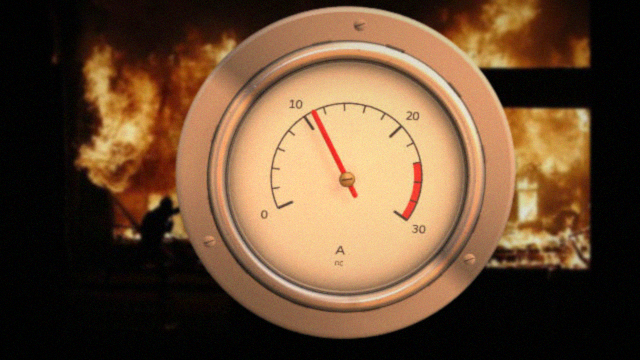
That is **11** A
